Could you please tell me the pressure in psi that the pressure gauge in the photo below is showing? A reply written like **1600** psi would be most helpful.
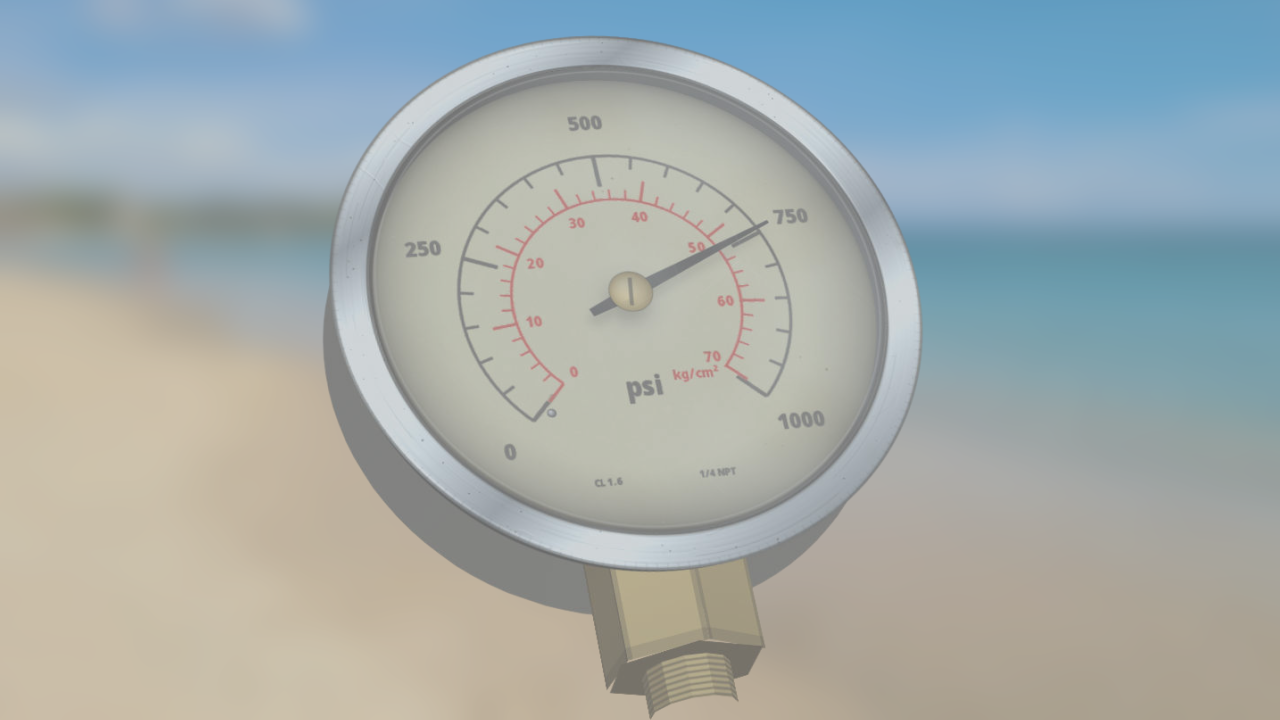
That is **750** psi
